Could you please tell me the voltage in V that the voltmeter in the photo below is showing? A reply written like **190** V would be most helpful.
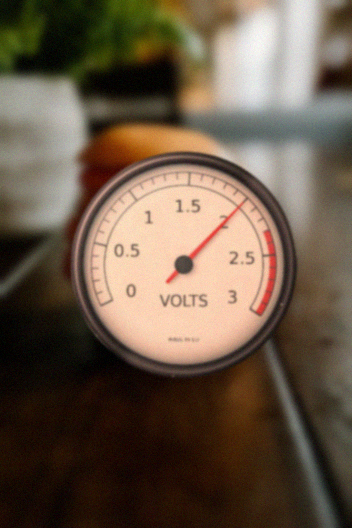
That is **2** V
